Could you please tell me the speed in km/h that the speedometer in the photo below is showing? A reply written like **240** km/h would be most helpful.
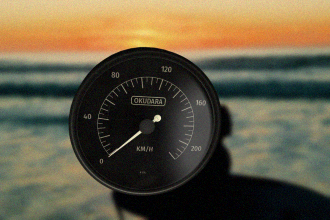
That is **0** km/h
